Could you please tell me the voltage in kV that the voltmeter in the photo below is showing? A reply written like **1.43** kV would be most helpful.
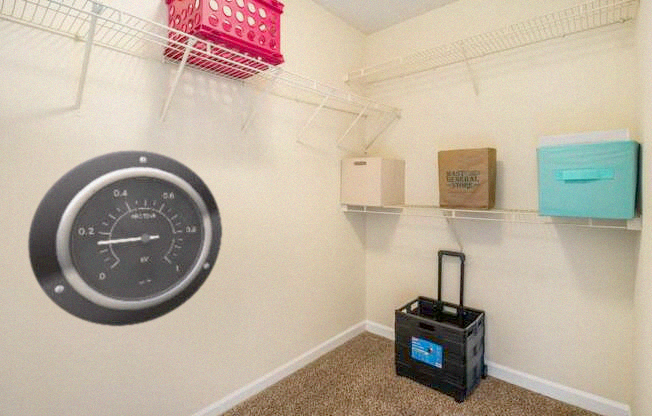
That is **0.15** kV
